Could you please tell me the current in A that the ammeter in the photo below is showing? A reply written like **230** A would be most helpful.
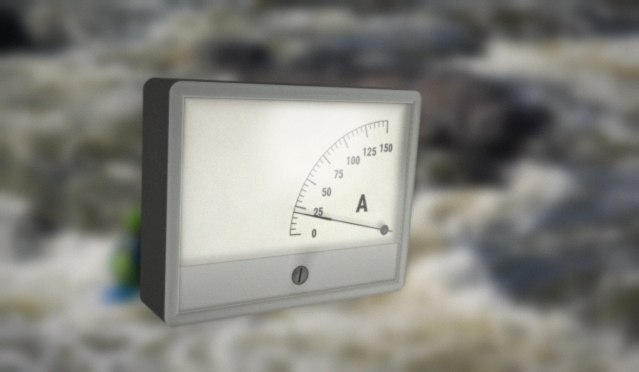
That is **20** A
